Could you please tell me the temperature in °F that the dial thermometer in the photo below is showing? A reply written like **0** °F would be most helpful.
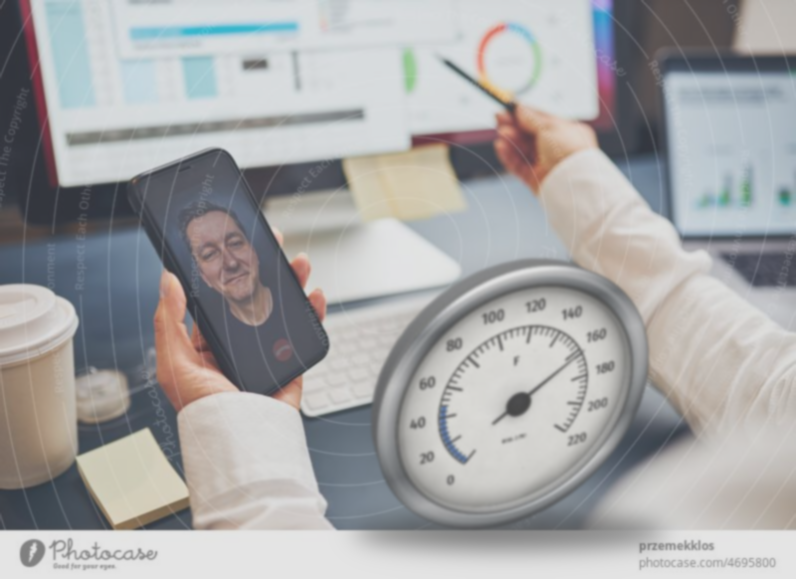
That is **160** °F
